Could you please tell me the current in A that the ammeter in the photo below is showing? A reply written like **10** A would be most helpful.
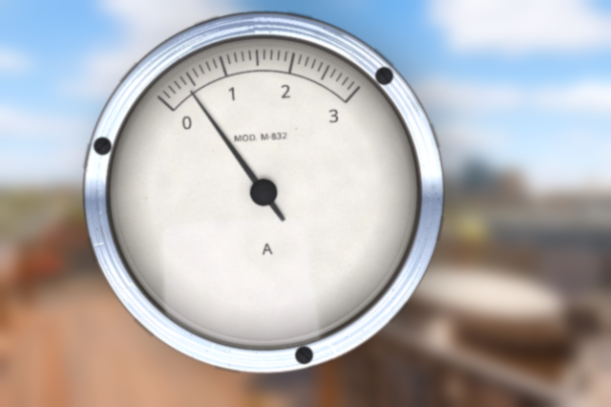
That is **0.4** A
